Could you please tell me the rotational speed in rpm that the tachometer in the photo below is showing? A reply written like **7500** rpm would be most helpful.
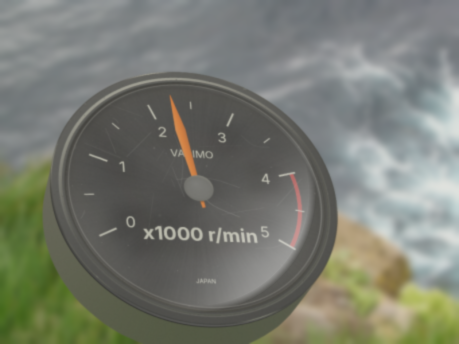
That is **2250** rpm
